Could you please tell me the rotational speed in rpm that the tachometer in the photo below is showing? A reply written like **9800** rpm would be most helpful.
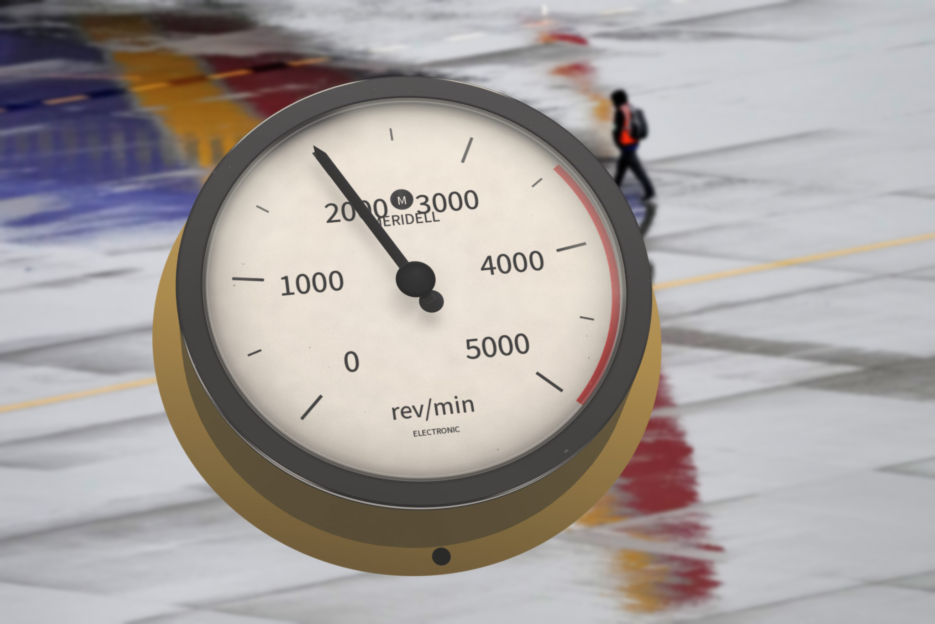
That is **2000** rpm
